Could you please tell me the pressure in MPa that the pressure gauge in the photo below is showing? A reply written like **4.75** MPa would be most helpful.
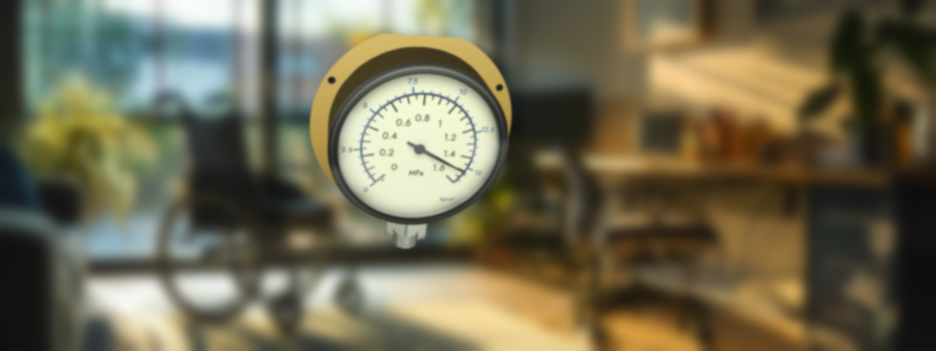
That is **1.5** MPa
